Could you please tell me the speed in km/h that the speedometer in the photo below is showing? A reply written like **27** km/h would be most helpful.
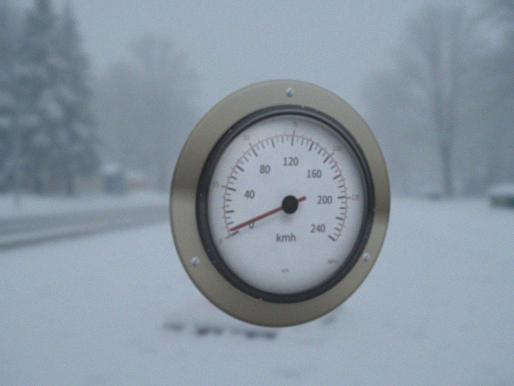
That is **5** km/h
